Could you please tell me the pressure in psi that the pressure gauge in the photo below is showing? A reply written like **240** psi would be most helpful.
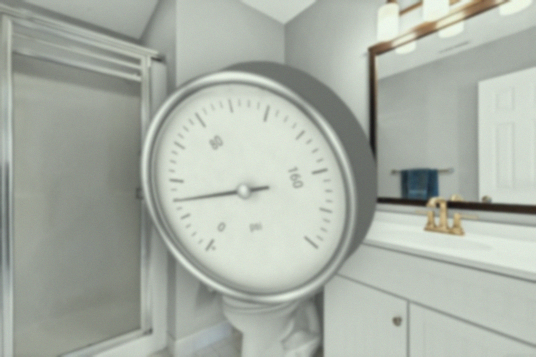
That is **30** psi
